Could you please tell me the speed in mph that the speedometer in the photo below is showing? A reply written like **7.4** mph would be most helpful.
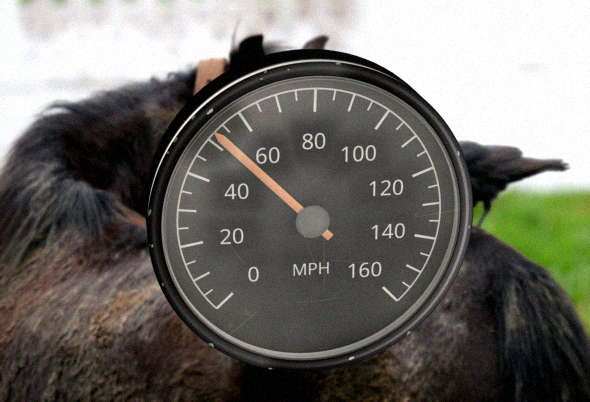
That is **52.5** mph
